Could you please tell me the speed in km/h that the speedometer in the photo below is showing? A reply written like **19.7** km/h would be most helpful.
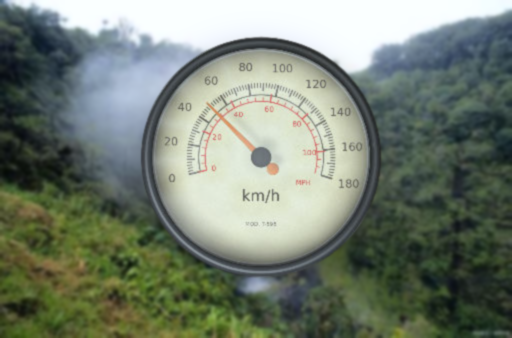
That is **50** km/h
